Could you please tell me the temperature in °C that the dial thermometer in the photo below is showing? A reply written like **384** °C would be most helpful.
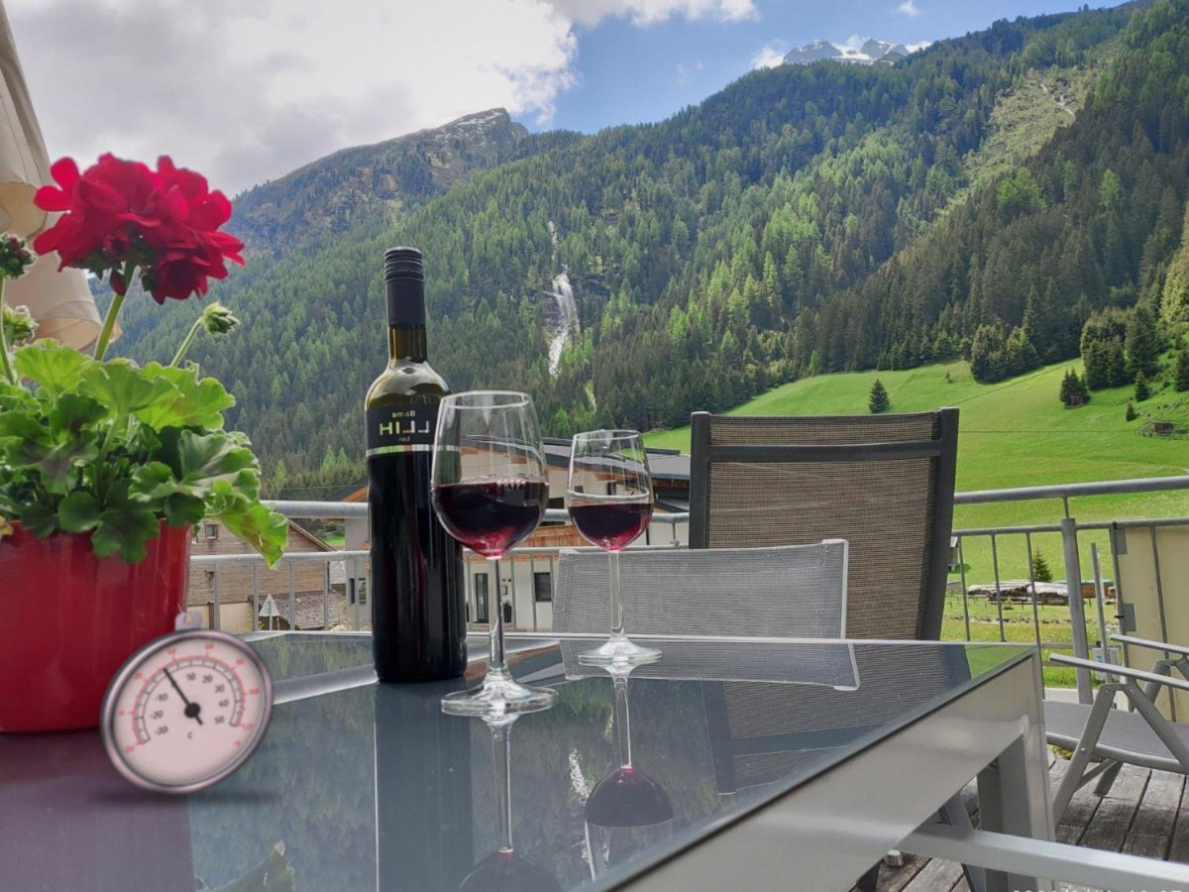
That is **0** °C
